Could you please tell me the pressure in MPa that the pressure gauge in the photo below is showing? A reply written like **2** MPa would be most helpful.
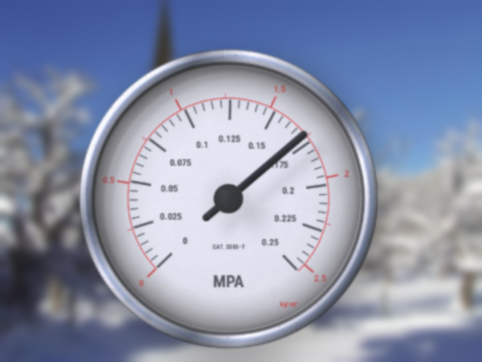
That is **0.17** MPa
